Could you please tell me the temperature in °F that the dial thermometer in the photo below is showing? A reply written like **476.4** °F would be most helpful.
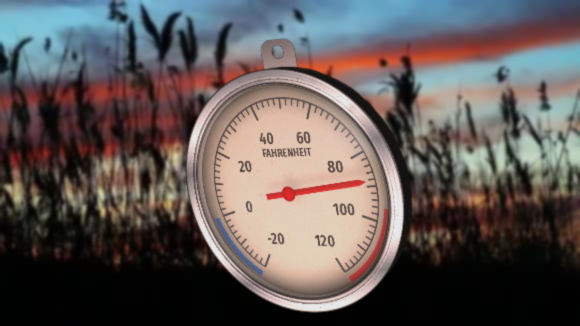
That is **88** °F
